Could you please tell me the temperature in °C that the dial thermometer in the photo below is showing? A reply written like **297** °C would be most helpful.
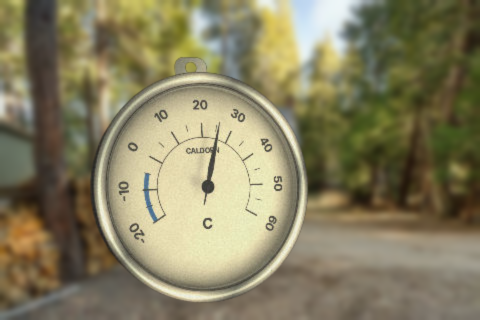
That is **25** °C
